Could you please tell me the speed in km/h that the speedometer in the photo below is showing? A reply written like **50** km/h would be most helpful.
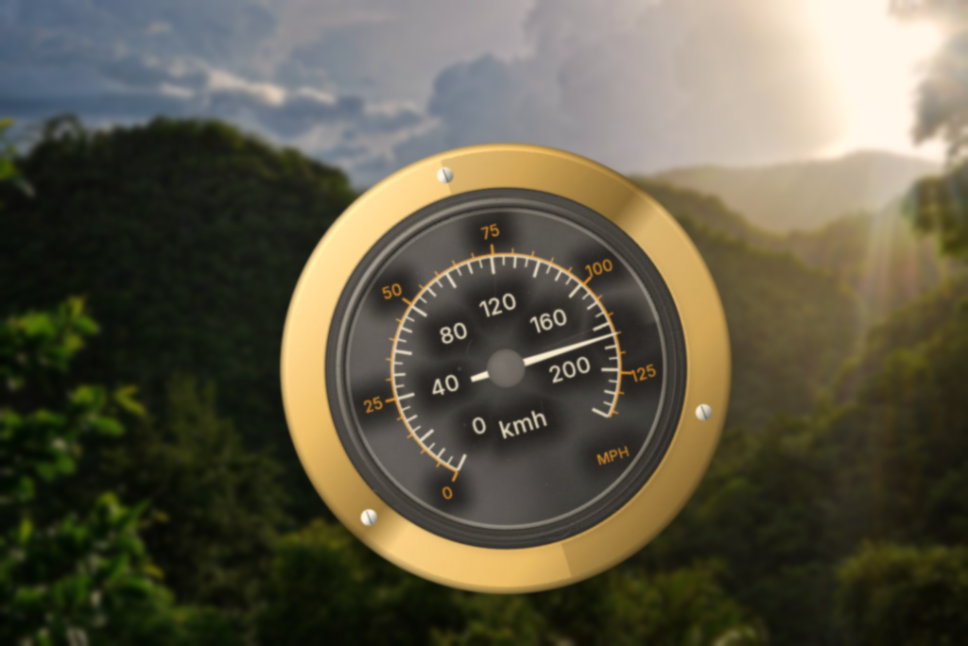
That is **185** km/h
